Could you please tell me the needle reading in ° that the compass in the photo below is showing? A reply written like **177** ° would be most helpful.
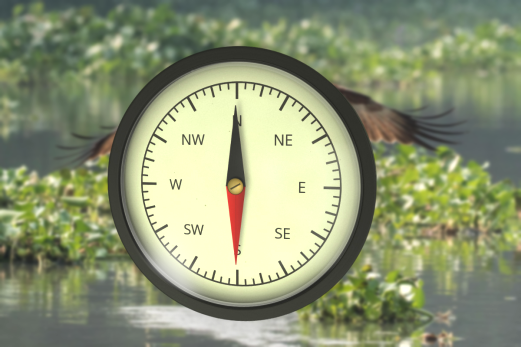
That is **180** °
